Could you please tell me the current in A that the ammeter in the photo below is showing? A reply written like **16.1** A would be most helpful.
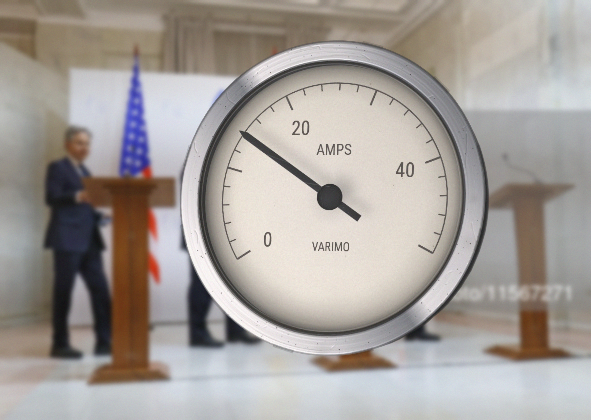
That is **14** A
